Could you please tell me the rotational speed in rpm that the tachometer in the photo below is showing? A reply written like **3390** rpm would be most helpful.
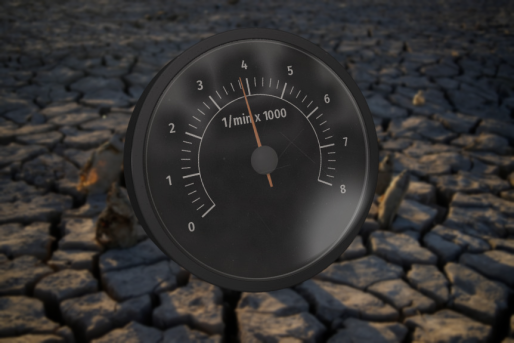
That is **3800** rpm
